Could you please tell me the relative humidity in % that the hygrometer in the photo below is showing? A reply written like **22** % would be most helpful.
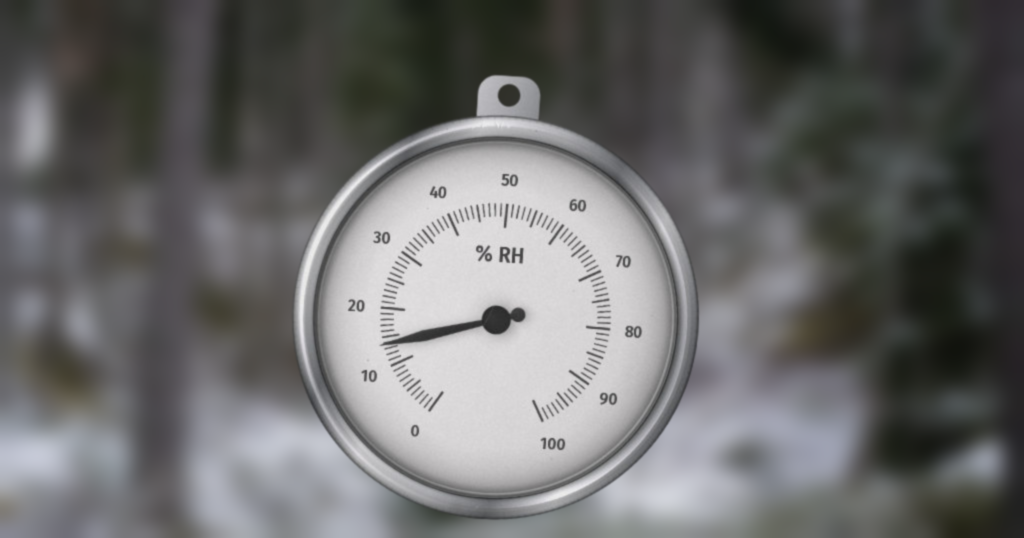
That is **14** %
